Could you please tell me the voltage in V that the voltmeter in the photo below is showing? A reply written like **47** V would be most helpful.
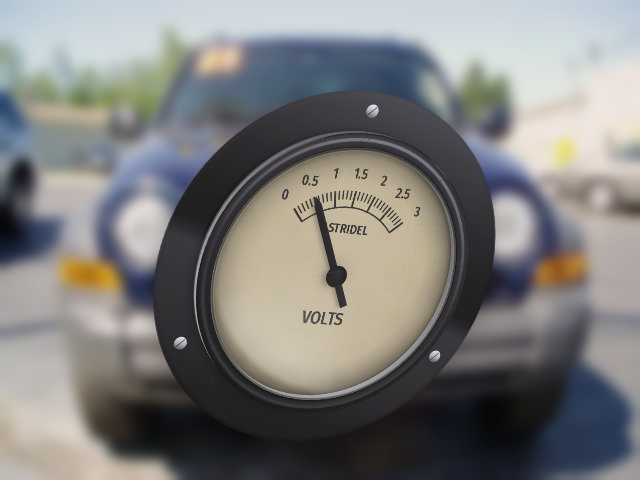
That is **0.5** V
